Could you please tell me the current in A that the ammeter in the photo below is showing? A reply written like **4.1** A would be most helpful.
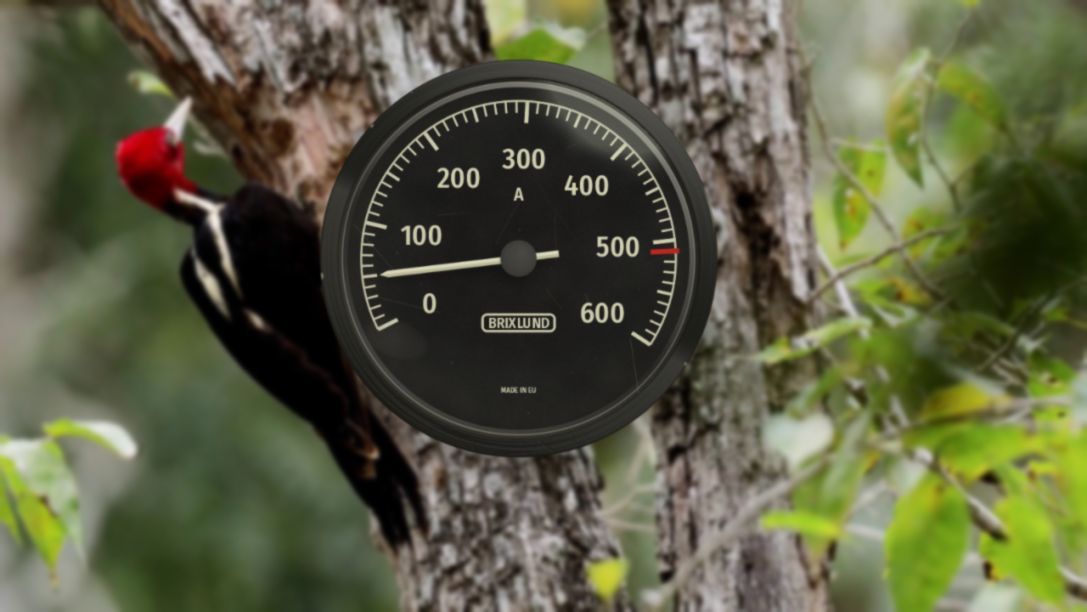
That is **50** A
